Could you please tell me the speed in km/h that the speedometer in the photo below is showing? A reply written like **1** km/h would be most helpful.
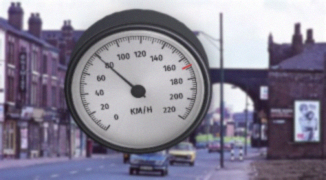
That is **80** km/h
